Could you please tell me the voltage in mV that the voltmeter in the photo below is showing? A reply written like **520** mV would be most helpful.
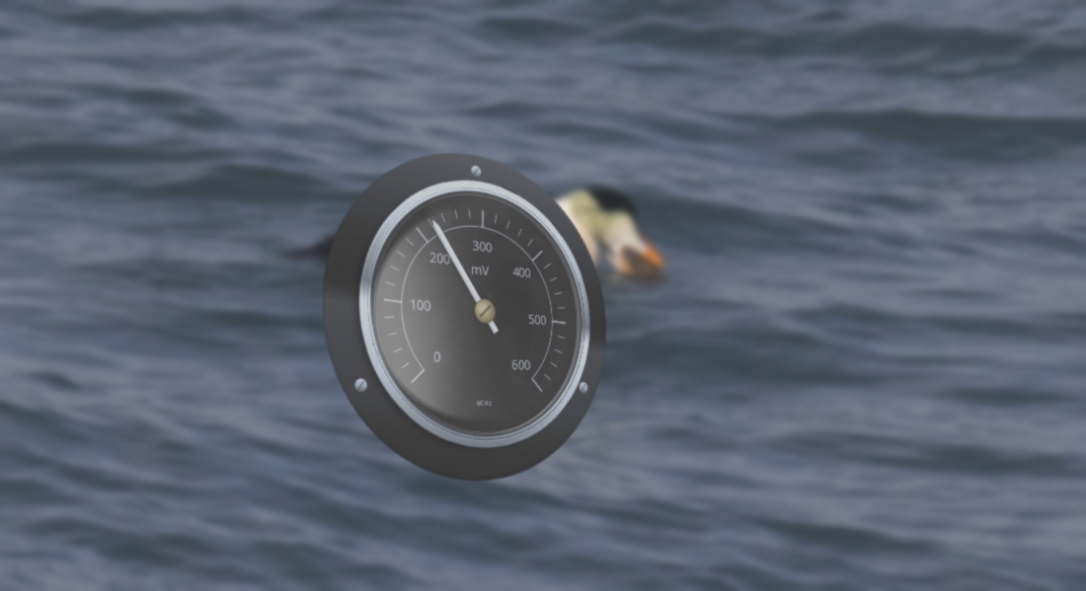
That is **220** mV
